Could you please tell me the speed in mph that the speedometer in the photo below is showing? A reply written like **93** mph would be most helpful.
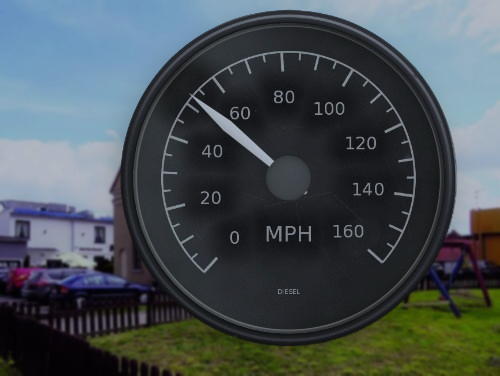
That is **52.5** mph
